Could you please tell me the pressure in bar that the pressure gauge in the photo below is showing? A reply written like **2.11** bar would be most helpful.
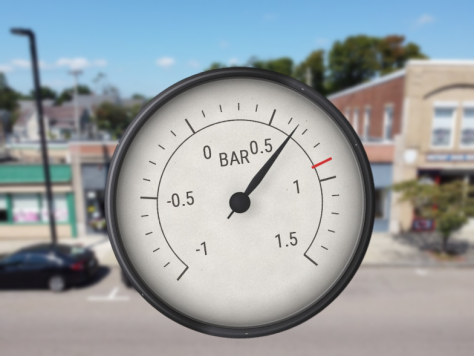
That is **0.65** bar
